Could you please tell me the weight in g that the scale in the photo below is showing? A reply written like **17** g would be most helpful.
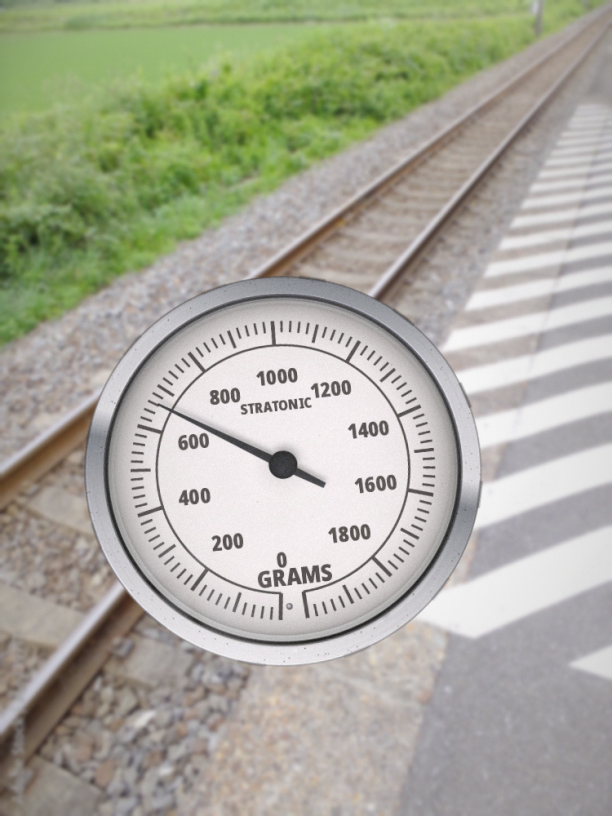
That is **660** g
